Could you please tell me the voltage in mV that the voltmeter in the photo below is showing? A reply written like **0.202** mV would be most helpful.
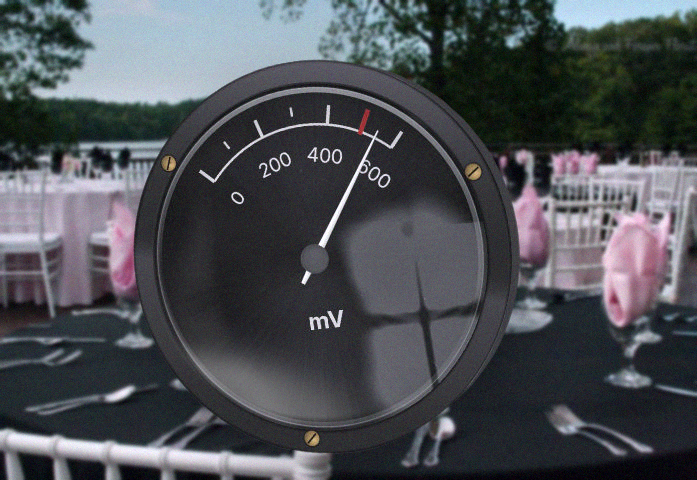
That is **550** mV
